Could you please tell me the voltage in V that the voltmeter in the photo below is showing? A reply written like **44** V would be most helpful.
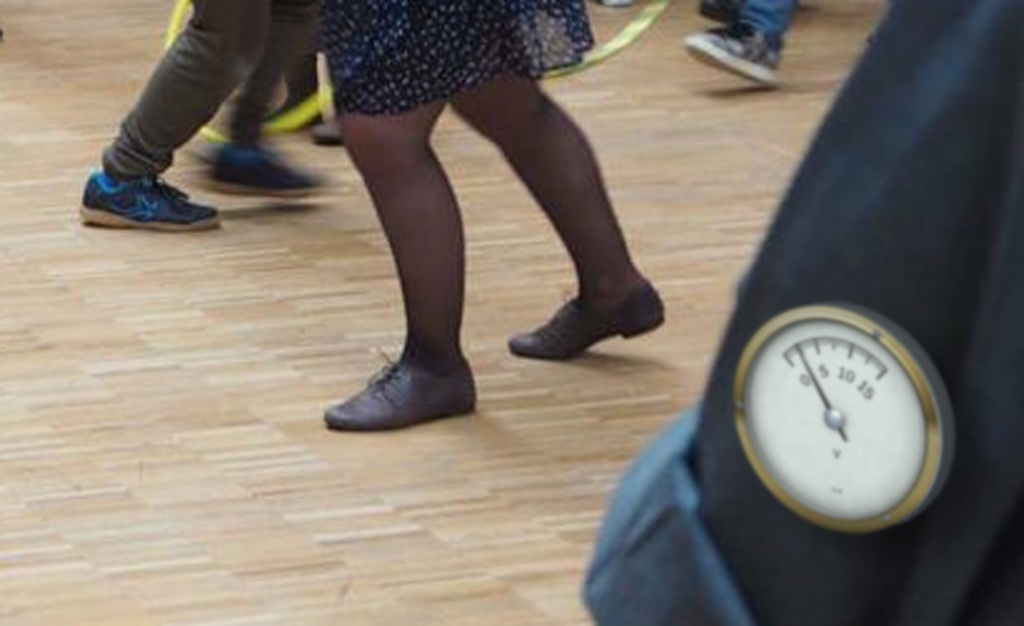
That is **2.5** V
